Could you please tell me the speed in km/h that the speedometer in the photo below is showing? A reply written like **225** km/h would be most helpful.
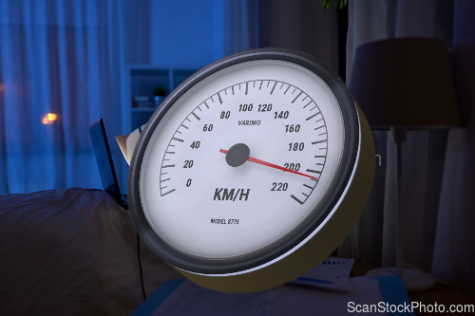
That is **205** km/h
